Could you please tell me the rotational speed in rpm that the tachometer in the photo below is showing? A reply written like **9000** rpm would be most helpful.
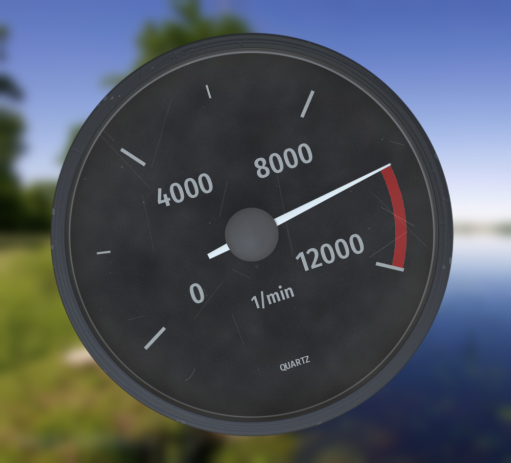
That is **10000** rpm
